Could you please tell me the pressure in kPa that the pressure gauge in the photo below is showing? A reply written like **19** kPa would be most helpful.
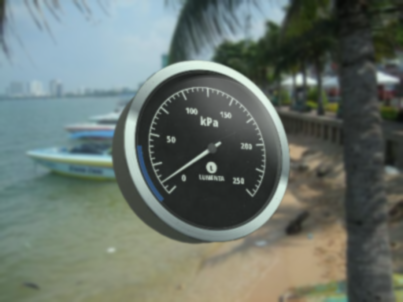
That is **10** kPa
